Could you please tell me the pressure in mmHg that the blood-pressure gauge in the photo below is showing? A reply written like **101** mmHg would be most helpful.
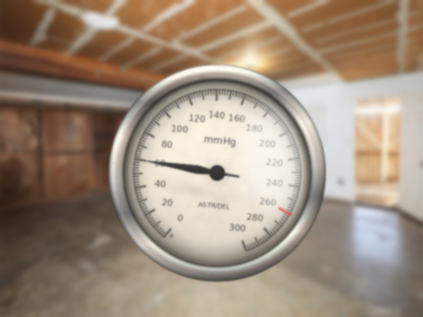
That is **60** mmHg
